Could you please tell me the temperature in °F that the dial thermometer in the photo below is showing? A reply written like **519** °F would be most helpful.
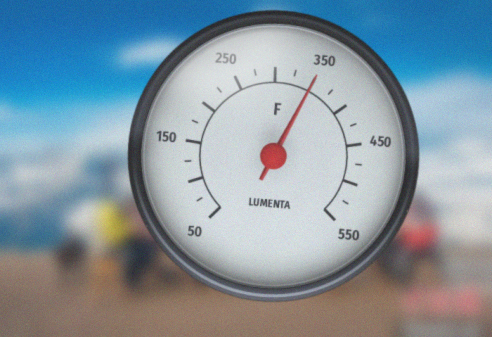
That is **350** °F
